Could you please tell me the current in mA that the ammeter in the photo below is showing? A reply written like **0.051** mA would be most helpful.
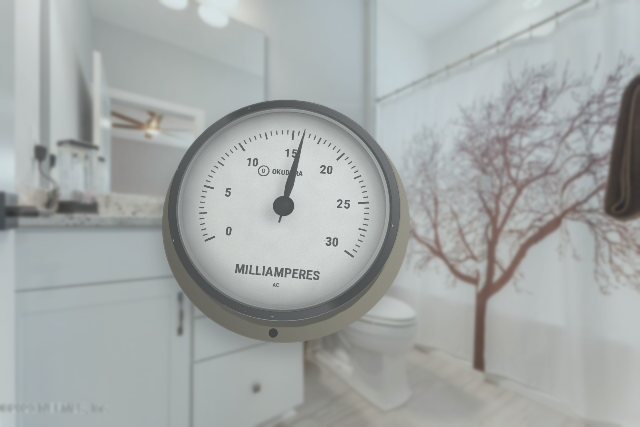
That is **16** mA
